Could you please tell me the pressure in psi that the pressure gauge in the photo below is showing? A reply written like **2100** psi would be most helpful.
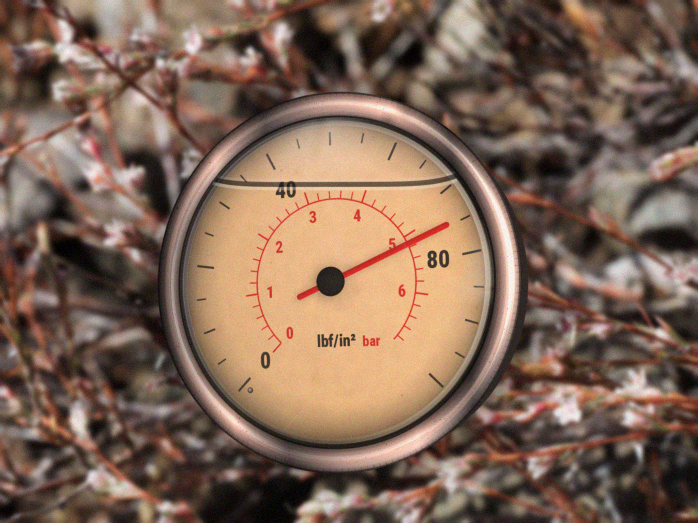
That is **75** psi
